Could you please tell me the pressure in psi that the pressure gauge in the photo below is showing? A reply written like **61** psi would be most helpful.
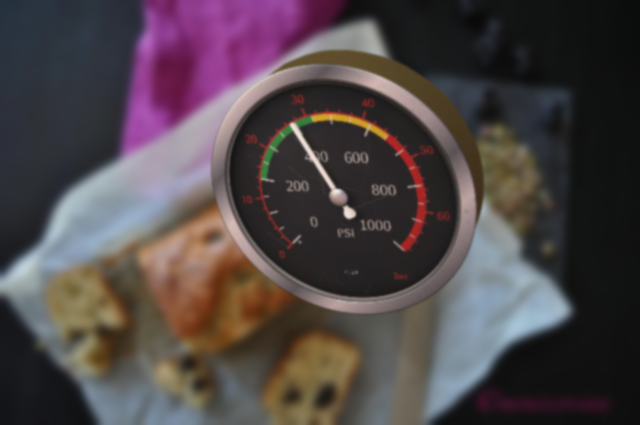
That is **400** psi
